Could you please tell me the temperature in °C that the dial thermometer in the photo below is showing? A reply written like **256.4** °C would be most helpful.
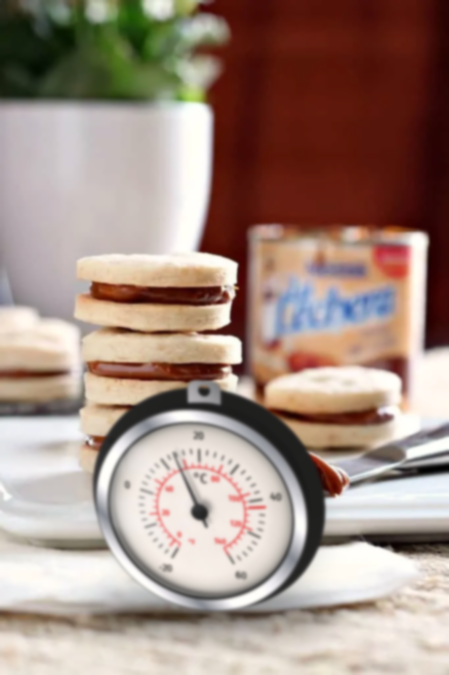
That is **14** °C
